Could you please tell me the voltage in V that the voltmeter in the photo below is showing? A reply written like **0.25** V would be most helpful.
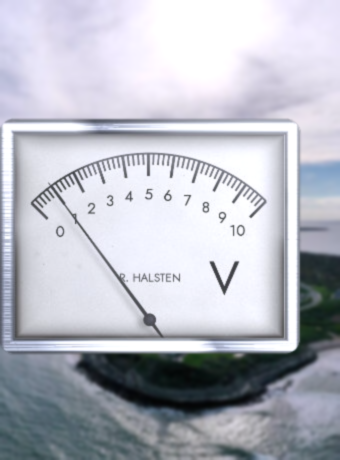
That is **1** V
